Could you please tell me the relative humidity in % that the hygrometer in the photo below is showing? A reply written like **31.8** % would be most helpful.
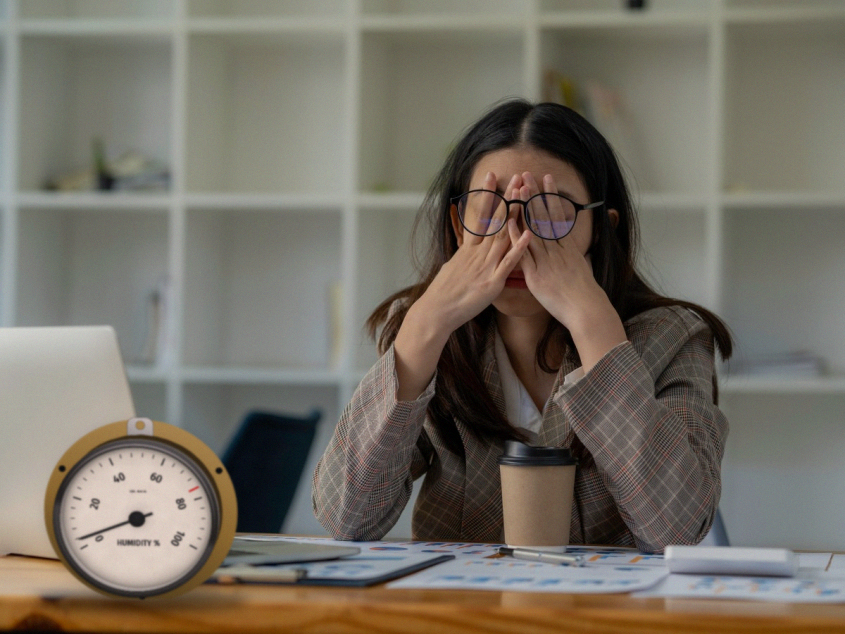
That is **4** %
